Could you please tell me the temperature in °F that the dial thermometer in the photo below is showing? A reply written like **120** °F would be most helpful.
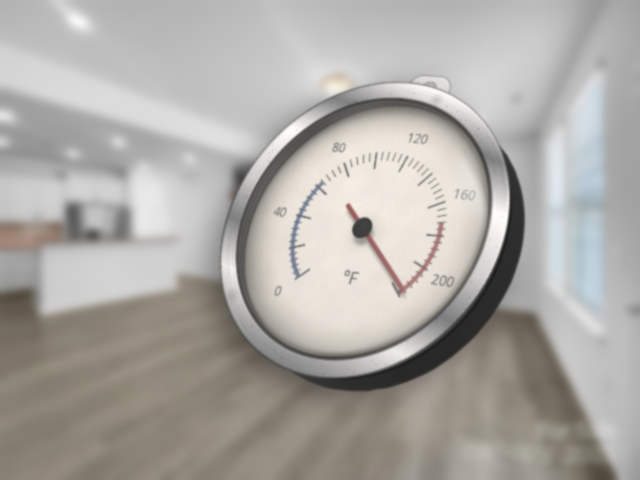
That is **216** °F
